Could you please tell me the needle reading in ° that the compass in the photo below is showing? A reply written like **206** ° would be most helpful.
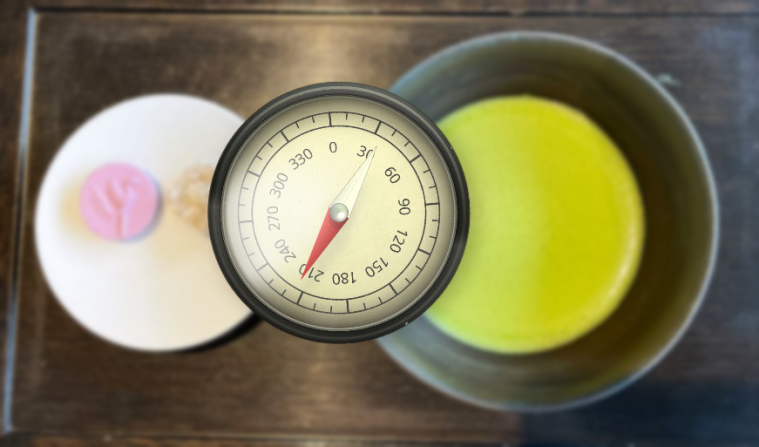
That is **215** °
